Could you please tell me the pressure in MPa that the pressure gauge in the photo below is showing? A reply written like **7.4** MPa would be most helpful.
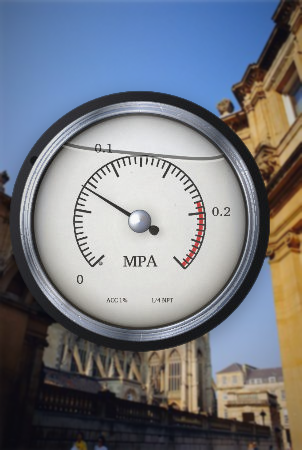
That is **0.07** MPa
